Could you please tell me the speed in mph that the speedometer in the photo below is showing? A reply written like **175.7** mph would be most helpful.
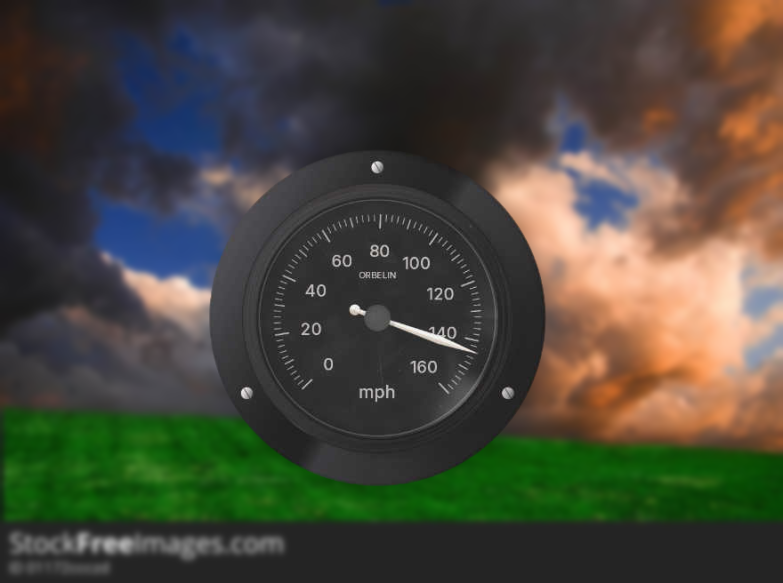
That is **144** mph
